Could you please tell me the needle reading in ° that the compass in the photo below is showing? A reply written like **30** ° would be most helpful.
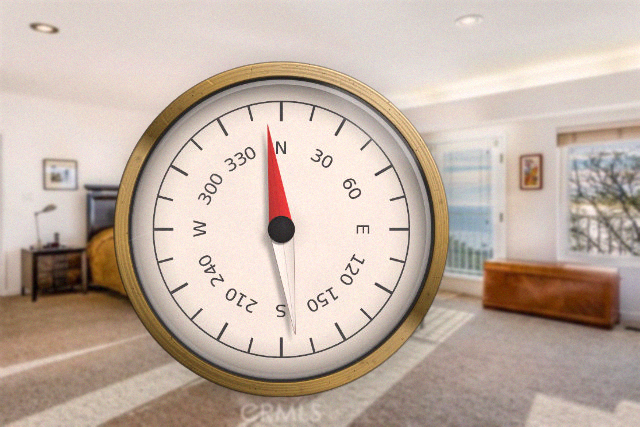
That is **352.5** °
